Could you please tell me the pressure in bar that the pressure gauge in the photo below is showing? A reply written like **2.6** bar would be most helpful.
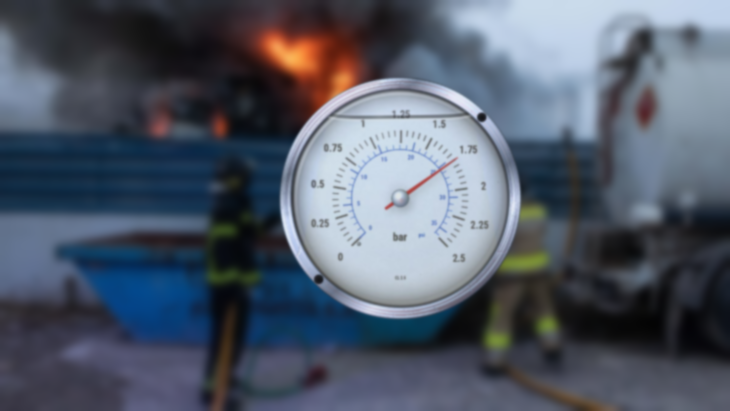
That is **1.75** bar
